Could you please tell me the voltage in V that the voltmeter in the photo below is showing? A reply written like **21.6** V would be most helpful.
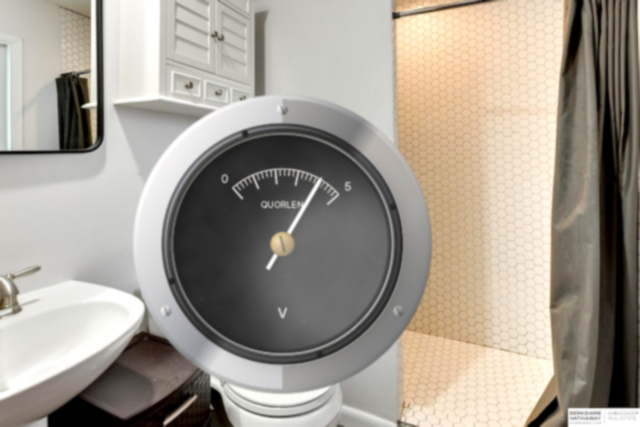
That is **4** V
